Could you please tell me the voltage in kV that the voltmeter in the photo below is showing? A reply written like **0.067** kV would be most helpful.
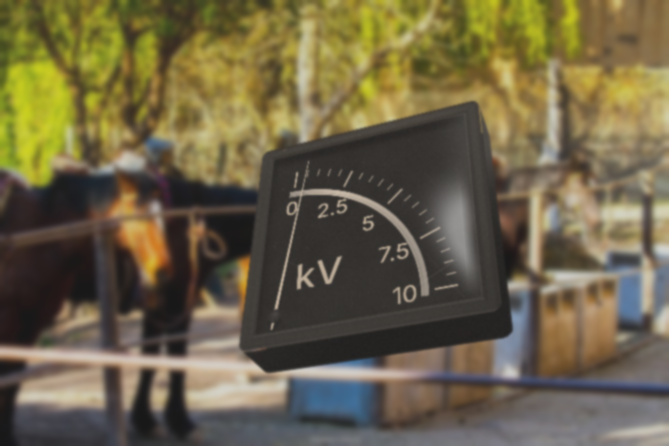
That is **0.5** kV
